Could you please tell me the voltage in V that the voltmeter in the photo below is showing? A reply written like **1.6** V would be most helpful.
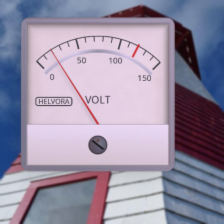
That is **20** V
